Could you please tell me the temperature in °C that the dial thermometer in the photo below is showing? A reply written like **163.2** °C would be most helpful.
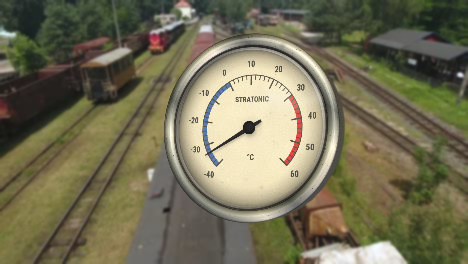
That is **-34** °C
